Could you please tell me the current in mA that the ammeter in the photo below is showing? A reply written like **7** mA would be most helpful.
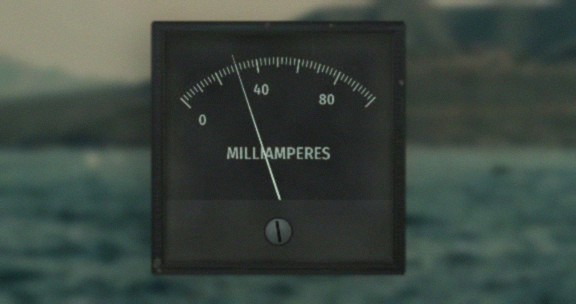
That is **30** mA
